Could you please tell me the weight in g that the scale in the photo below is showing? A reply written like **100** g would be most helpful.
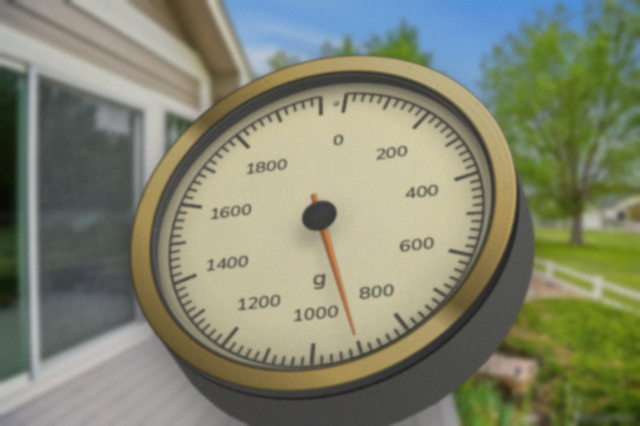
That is **900** g
